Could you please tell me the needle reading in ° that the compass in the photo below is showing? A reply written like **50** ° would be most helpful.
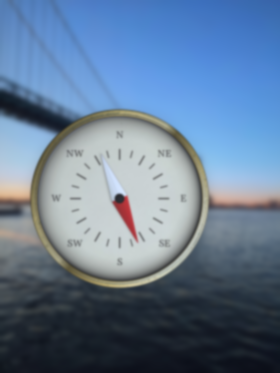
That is **157.5** °
